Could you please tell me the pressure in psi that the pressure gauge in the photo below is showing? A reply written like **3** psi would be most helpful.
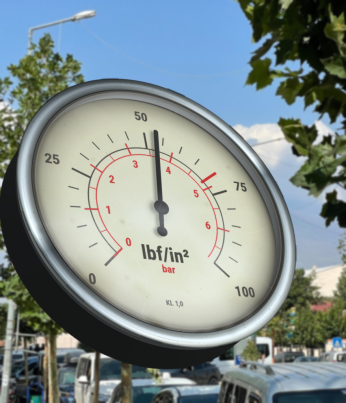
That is **52.5** psi
